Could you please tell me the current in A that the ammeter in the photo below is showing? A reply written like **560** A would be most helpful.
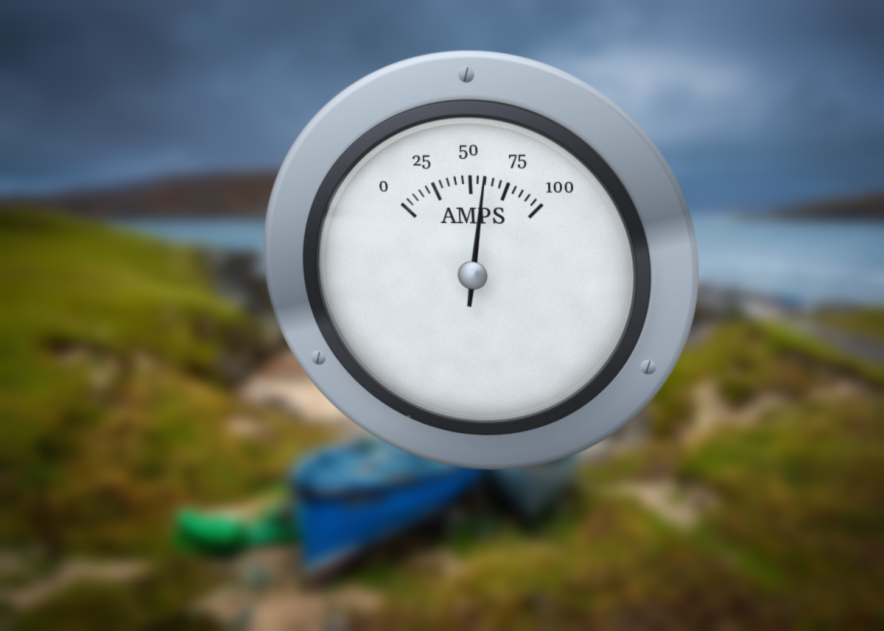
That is **60** A
